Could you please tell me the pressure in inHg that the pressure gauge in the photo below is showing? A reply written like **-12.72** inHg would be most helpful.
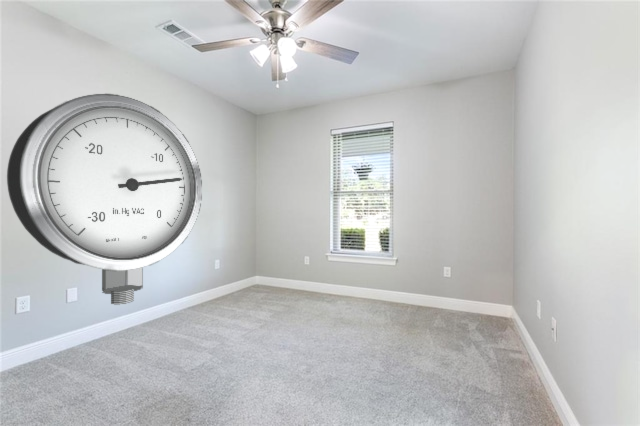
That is **-6** inHg
